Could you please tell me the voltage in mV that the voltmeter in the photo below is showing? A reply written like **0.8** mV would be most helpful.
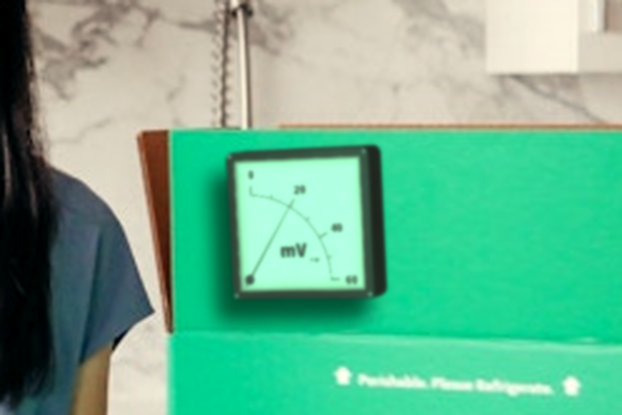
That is **20** mV
